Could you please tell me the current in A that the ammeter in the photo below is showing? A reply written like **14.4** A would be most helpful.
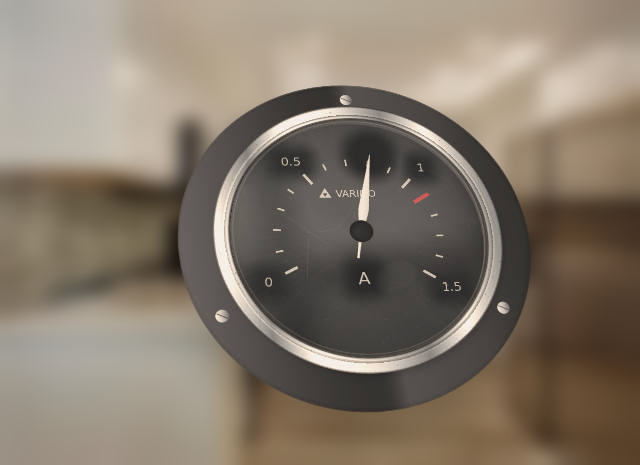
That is **0.8** A
